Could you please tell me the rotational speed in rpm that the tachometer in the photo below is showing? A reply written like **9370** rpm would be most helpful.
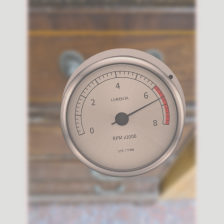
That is **6600** rpm
